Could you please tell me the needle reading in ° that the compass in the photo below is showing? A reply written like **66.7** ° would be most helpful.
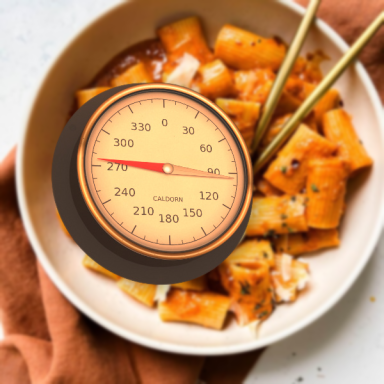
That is **275** °
